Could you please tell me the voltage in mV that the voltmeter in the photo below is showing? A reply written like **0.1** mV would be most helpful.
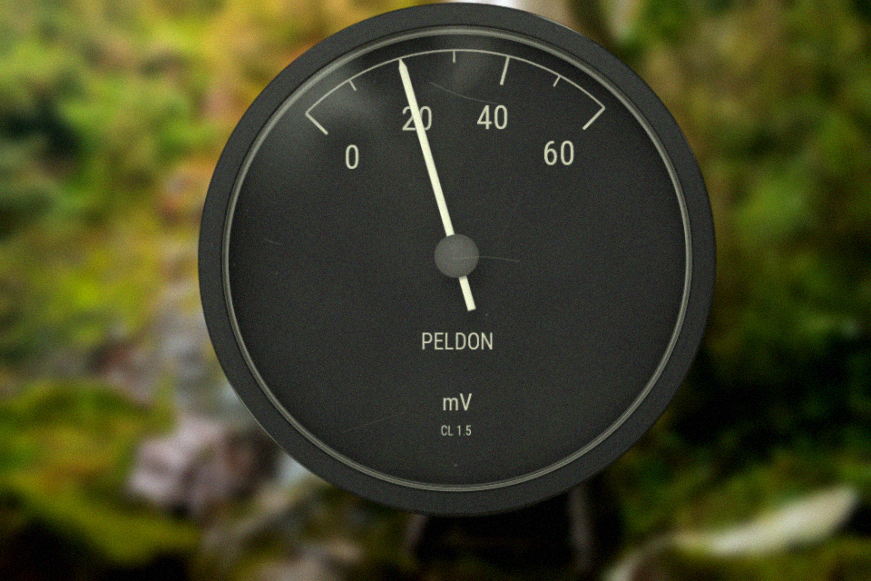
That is **20** mV
